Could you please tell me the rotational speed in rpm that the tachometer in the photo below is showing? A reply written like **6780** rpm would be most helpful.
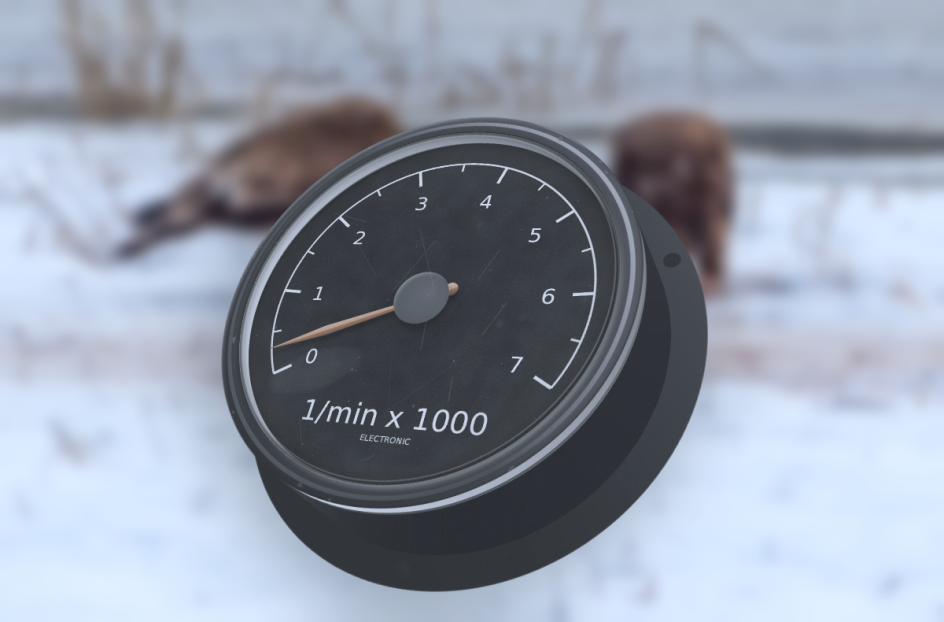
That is **250** rpm
